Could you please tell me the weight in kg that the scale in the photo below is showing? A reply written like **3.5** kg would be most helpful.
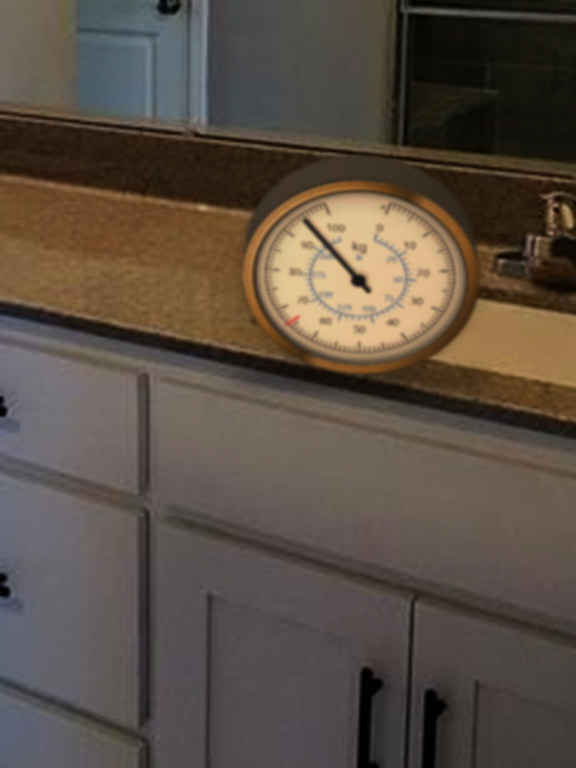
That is **95** kg
